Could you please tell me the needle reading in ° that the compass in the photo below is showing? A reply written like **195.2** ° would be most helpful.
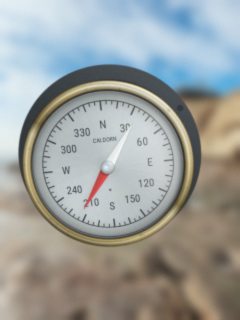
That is **215** °
